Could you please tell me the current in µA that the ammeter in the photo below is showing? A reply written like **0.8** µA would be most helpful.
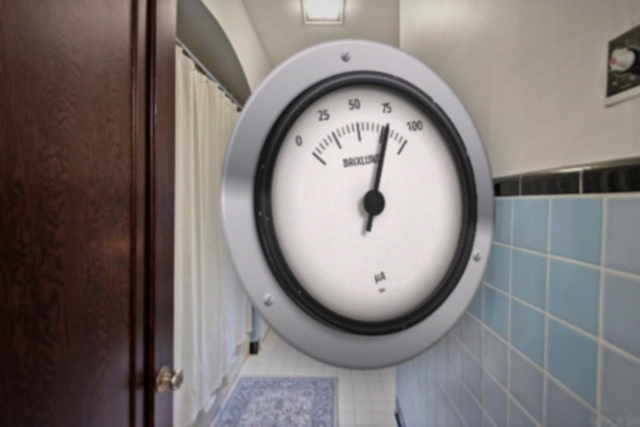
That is **75** µA
